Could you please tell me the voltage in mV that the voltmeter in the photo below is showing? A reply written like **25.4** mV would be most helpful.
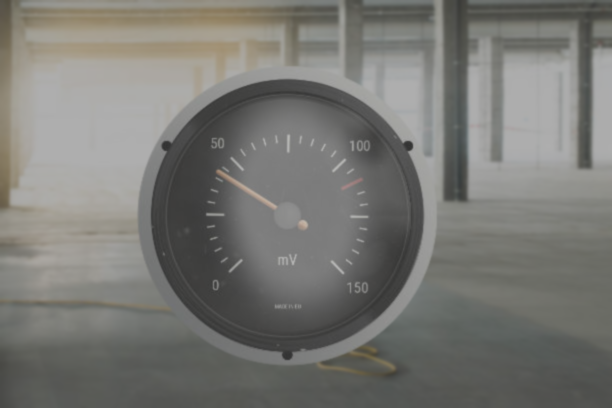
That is **42.5** mV
